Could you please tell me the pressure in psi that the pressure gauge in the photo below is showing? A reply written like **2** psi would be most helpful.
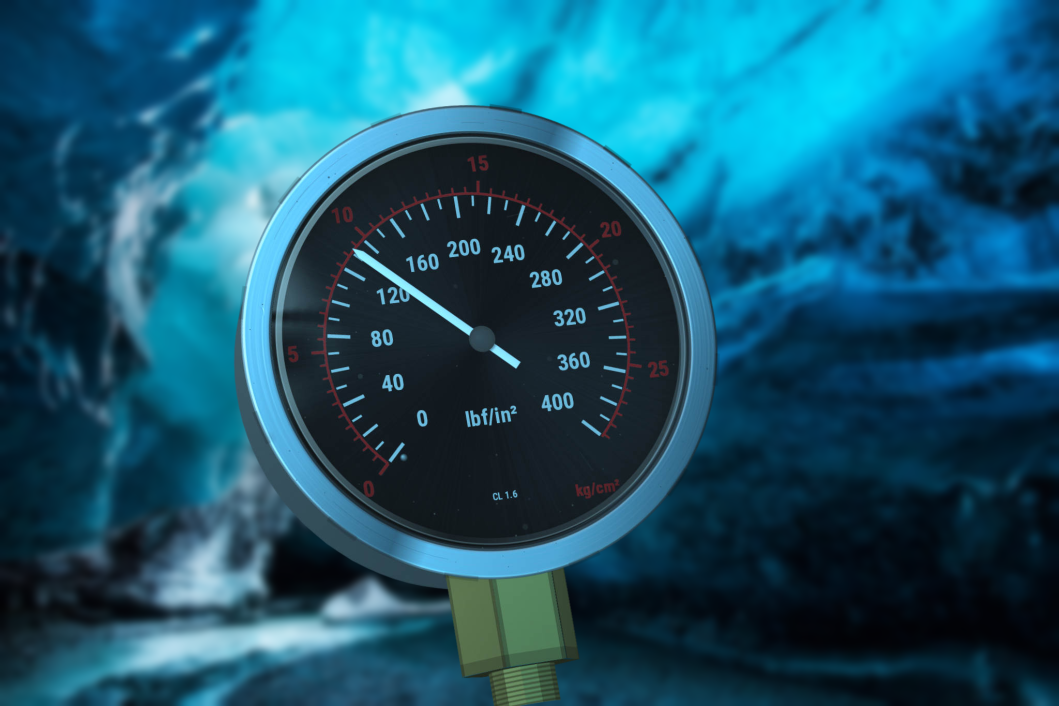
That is **130** psi
